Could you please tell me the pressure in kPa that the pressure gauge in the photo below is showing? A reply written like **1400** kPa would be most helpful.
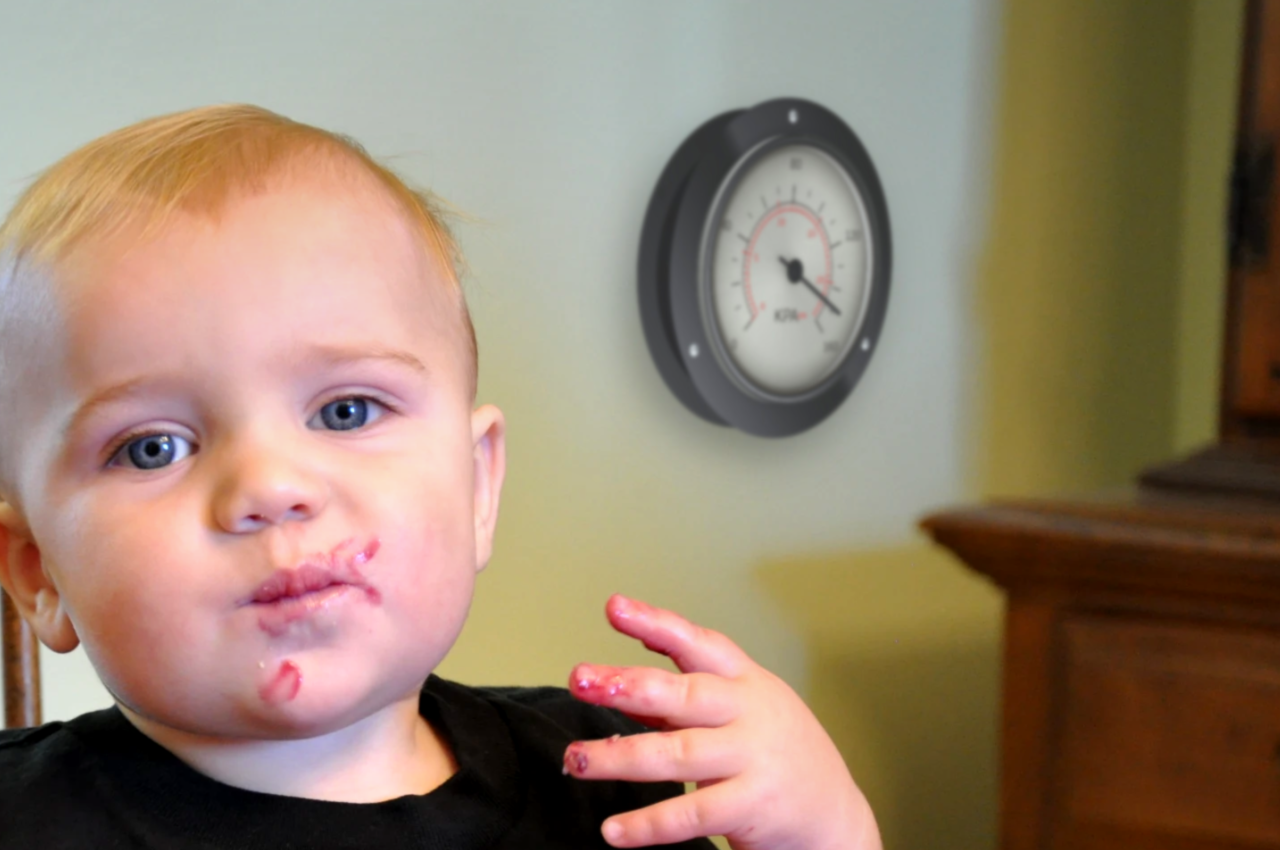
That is **150** kPa
